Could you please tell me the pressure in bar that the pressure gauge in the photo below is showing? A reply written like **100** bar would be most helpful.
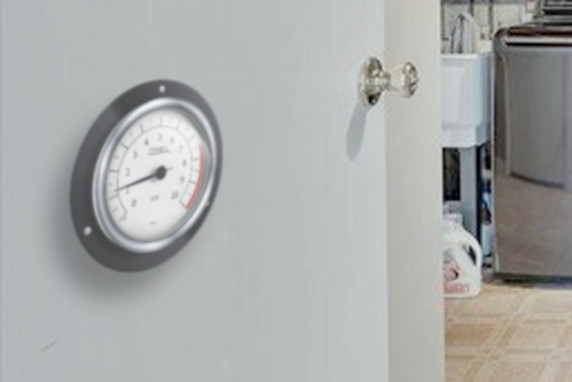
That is **1.25** bar
